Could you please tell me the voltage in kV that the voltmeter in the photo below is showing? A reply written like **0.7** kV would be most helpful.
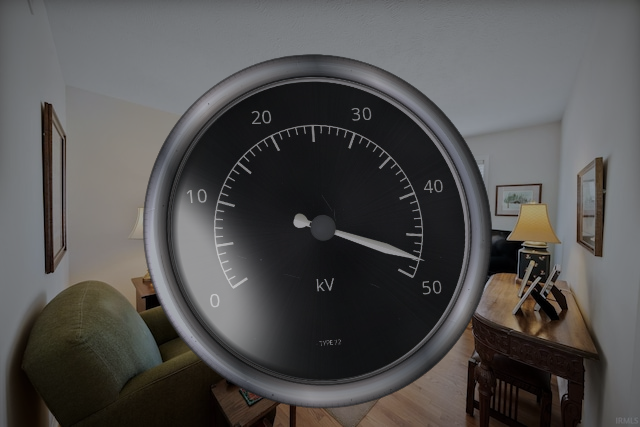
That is **48** kV
